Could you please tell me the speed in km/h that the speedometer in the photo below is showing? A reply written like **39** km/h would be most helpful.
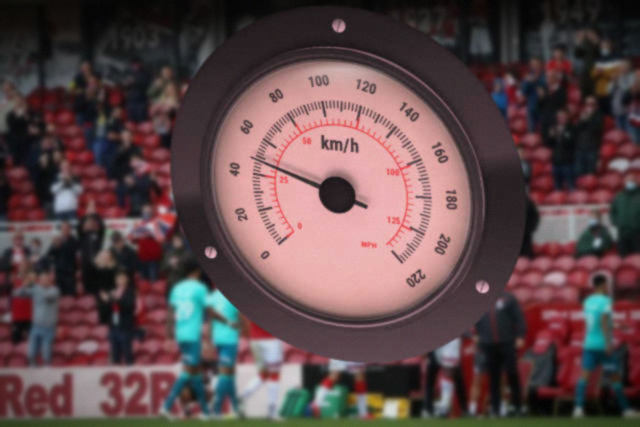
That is **50** km/h
